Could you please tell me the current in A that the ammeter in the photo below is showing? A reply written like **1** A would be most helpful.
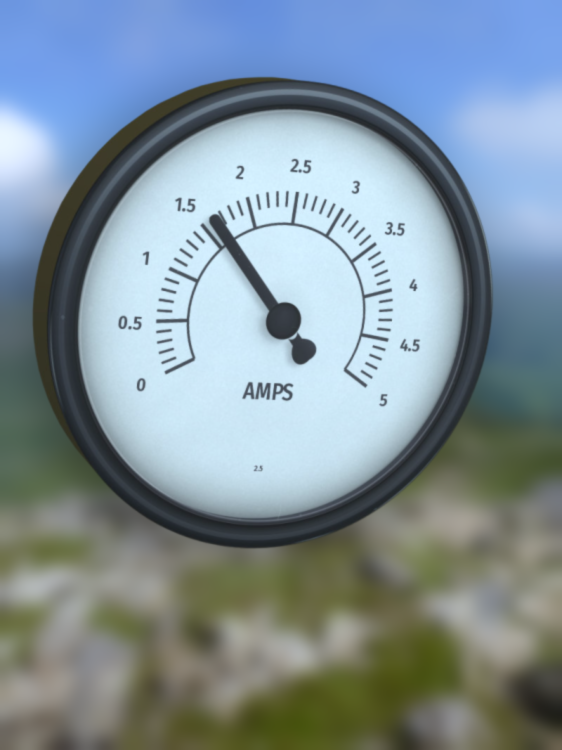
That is **1.6** A
